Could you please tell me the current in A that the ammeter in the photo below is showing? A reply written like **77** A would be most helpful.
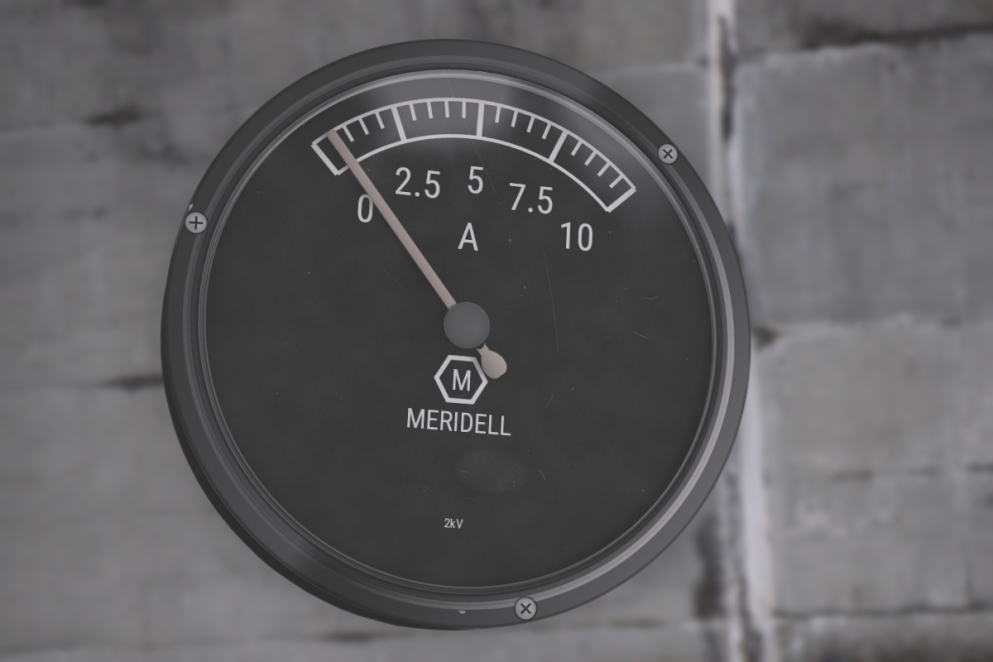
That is **0.5** A
